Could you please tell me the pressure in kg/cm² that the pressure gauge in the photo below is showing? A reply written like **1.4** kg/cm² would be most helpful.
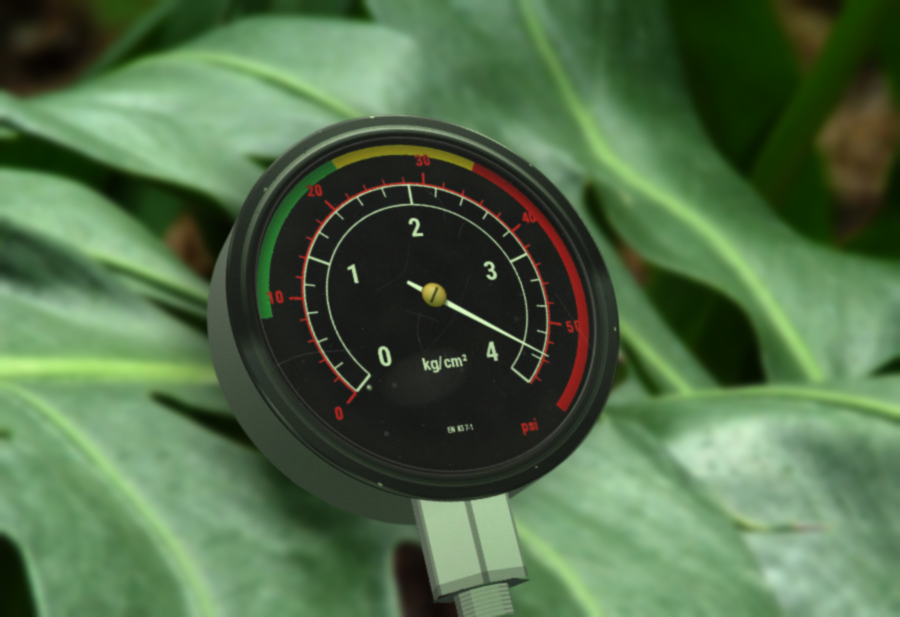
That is **3.8** kg/cm²
